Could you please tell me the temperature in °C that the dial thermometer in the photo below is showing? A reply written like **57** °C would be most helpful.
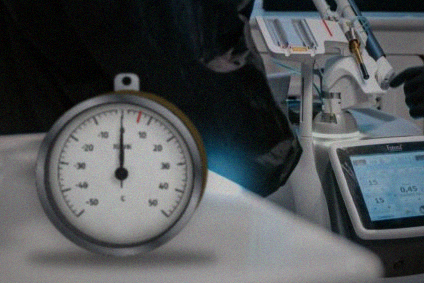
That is **0** °C
